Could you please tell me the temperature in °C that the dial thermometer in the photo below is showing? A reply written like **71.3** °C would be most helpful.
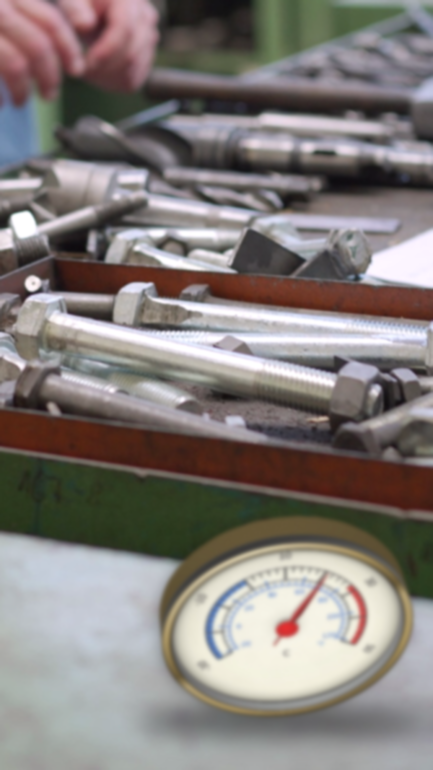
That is **20** °C
